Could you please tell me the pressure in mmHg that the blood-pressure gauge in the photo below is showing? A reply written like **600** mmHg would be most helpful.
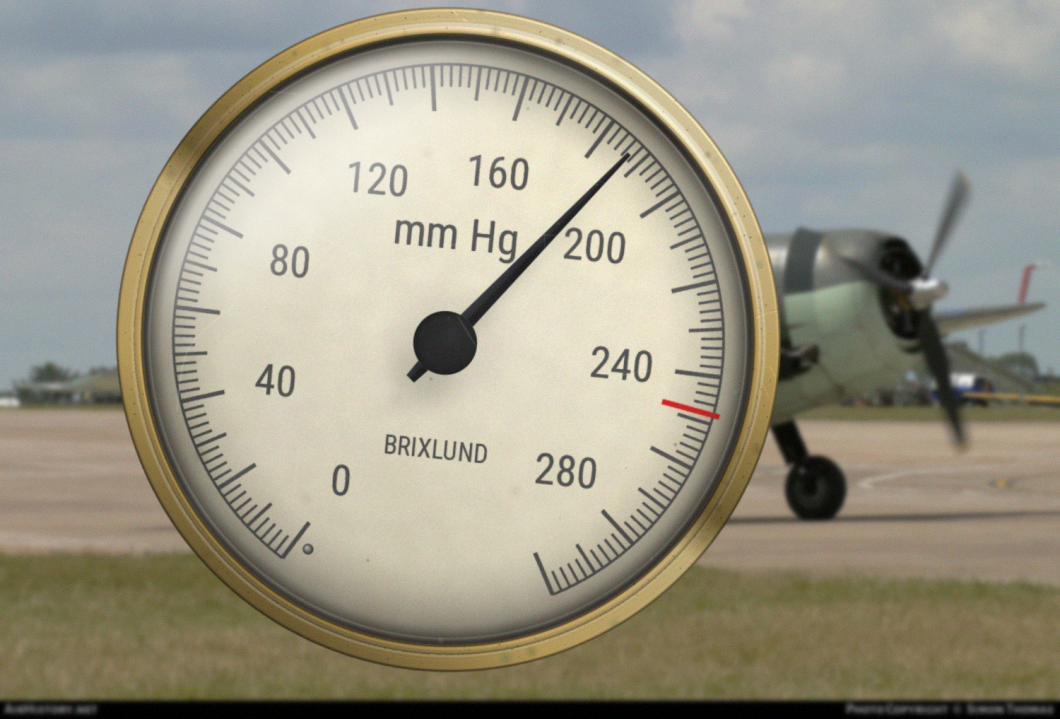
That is **187** mmHg
